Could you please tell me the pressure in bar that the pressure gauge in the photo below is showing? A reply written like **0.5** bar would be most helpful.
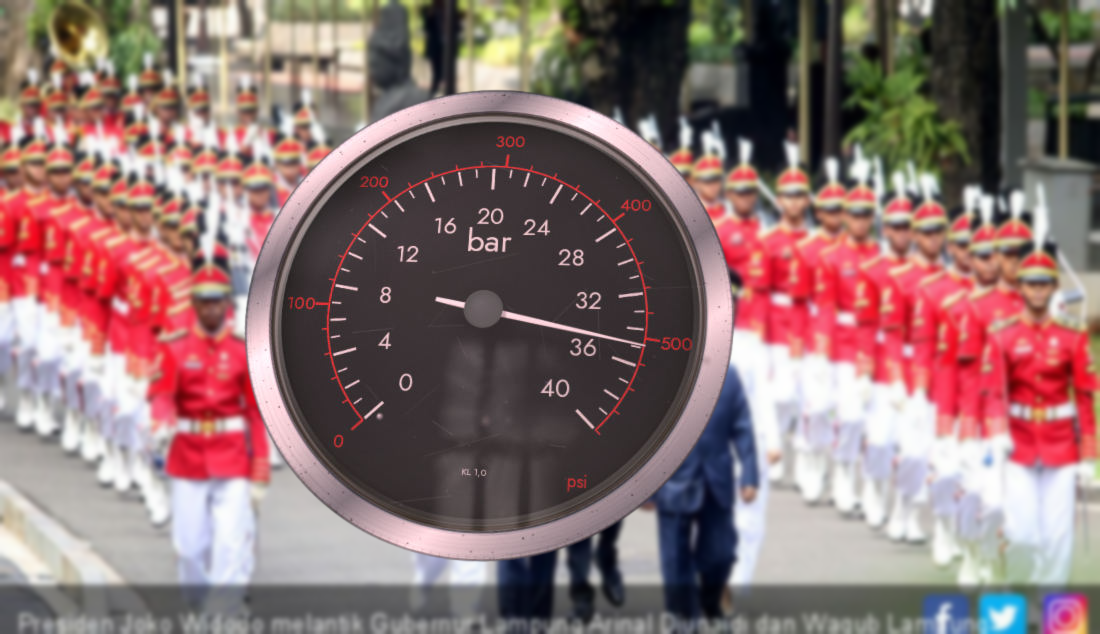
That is **35** bar
